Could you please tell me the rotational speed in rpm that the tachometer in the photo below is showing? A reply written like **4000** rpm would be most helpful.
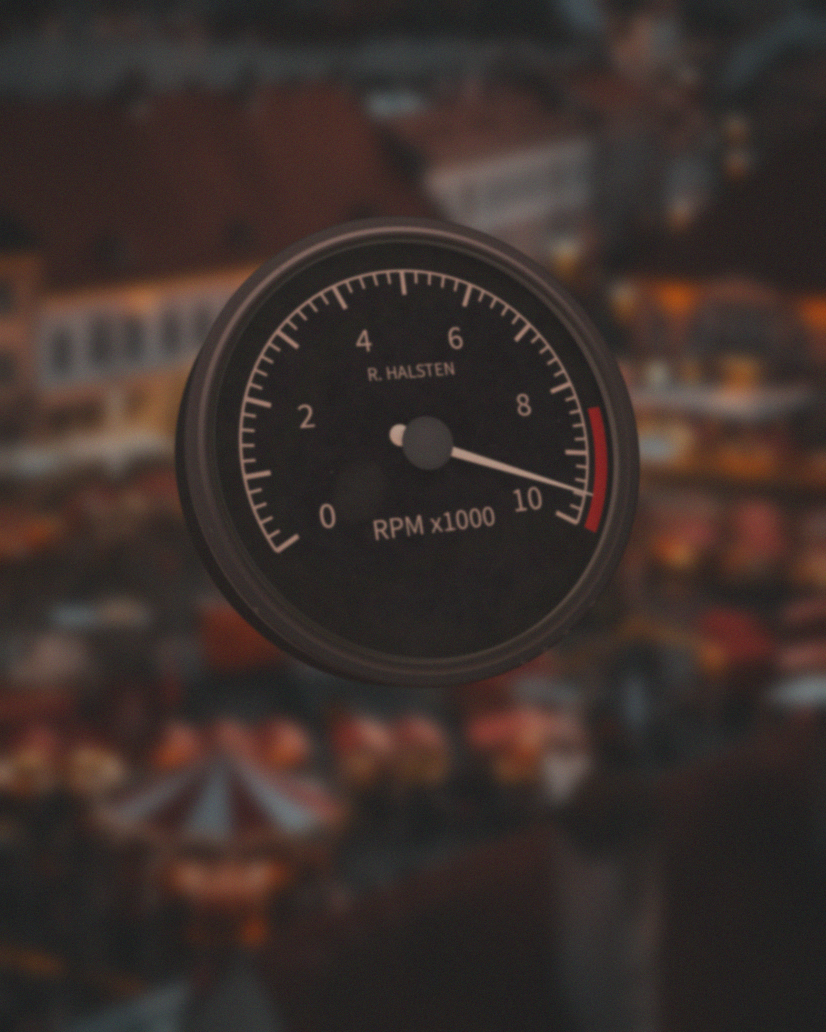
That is **9600** rpm
